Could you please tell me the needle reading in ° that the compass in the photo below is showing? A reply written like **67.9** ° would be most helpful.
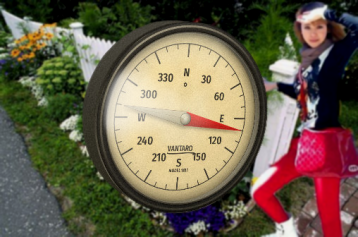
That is **100** °
